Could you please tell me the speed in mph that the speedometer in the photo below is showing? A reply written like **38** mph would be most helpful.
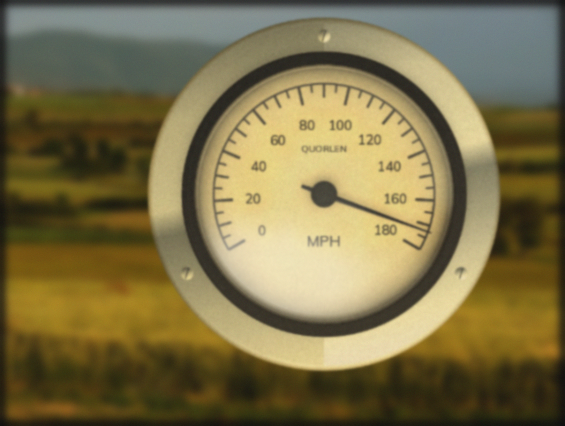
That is **172.5** mph
